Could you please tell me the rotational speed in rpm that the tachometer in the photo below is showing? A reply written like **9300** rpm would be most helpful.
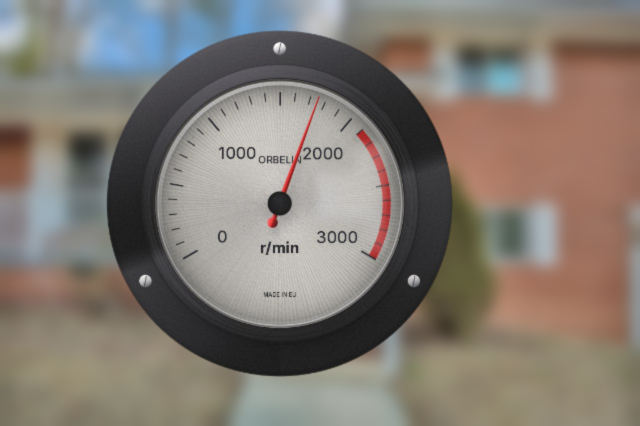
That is **1750** rpm
